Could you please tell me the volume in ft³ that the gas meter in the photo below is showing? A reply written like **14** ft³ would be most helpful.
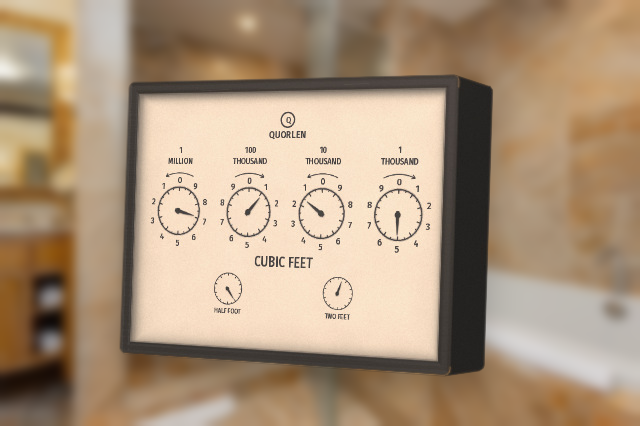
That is **711500** ft³
